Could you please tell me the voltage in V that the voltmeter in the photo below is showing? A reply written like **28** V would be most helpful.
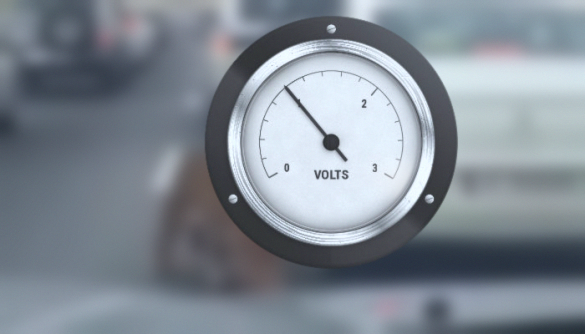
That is **1** V
